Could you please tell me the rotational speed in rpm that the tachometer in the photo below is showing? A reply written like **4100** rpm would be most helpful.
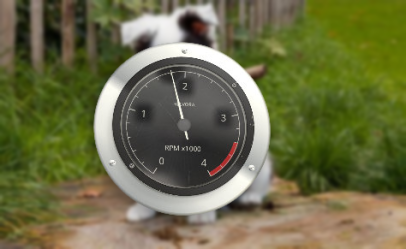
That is **1800** rpm
